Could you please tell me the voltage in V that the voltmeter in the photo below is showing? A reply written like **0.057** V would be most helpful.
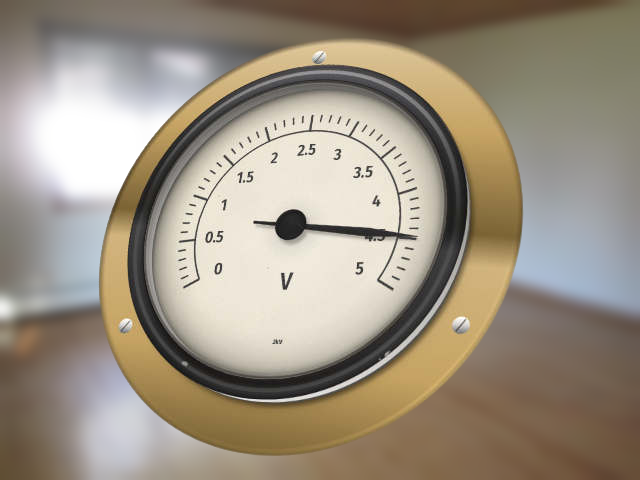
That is **4.5** V
